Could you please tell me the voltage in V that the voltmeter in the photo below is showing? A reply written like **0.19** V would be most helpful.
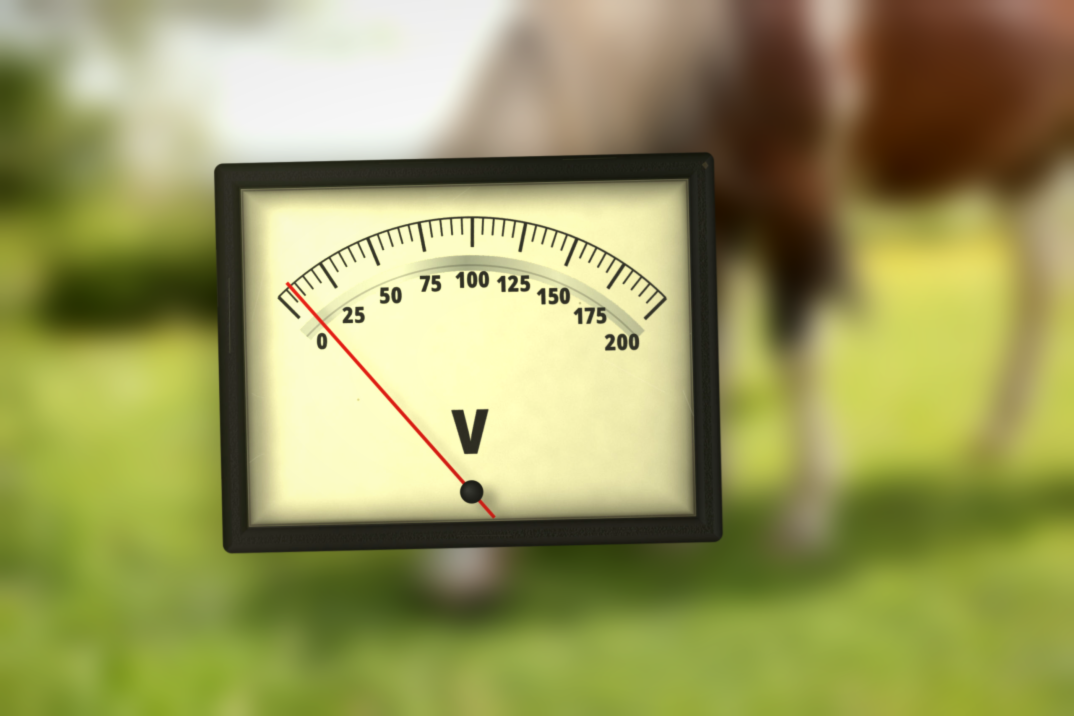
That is **7.5** V
